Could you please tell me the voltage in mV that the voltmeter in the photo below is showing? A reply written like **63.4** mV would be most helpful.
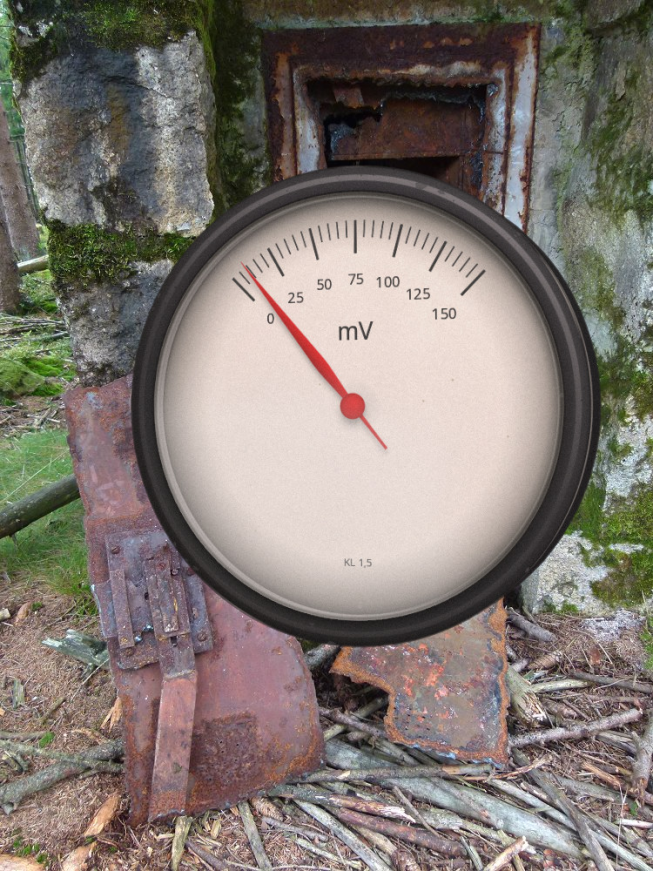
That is **10** mV
